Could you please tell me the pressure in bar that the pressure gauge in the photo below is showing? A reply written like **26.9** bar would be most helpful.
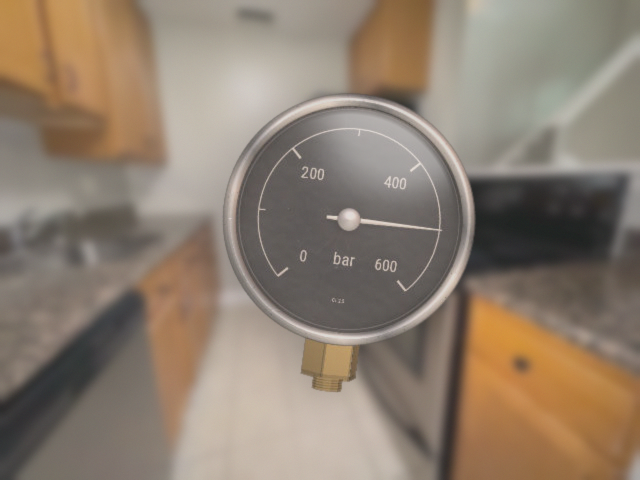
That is **500** bar
